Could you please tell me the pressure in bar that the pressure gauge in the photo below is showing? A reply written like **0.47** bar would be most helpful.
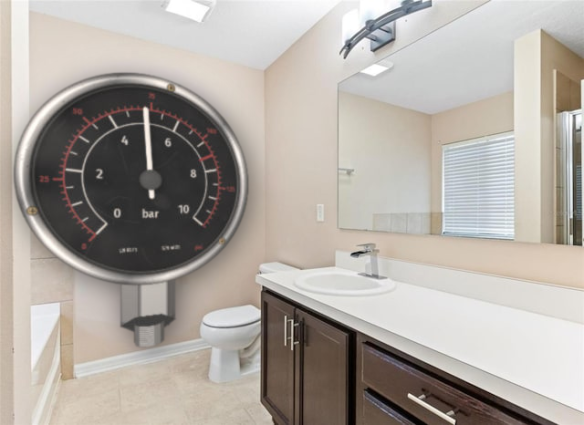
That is **5** bar
